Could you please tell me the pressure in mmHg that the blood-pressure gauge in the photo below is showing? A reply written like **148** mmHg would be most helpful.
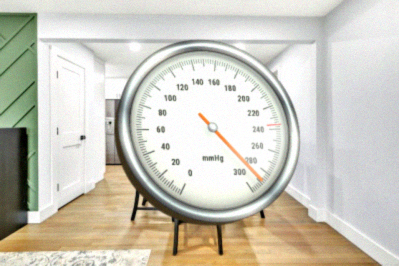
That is **290** mmHg
